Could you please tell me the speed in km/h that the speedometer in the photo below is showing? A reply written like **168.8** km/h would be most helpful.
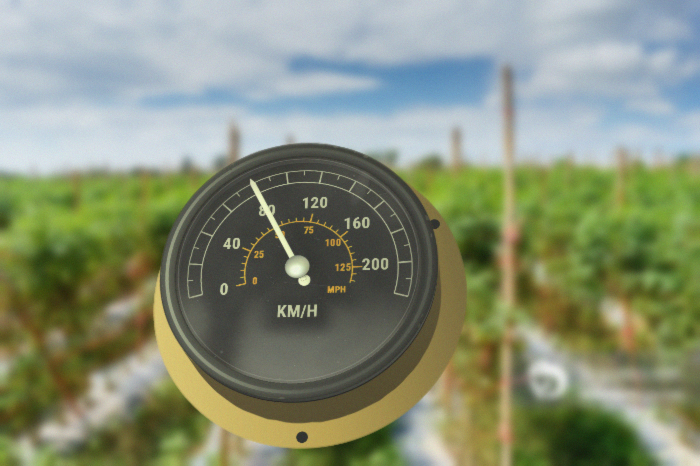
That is **80** km/h
